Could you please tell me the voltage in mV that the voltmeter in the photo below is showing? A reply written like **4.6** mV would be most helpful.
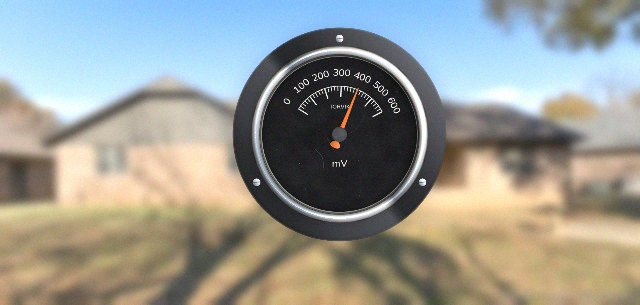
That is **400** mV
